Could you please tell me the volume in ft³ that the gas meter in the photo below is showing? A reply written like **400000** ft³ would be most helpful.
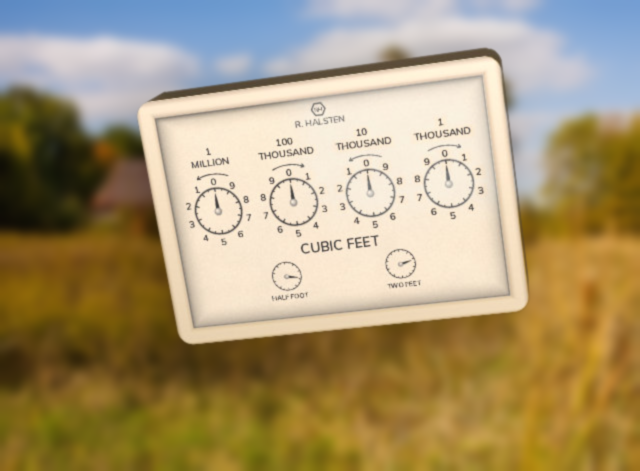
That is **0** ft³
